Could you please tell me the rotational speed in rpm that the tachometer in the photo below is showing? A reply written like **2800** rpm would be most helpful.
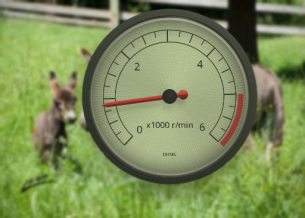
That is **875** rpm
